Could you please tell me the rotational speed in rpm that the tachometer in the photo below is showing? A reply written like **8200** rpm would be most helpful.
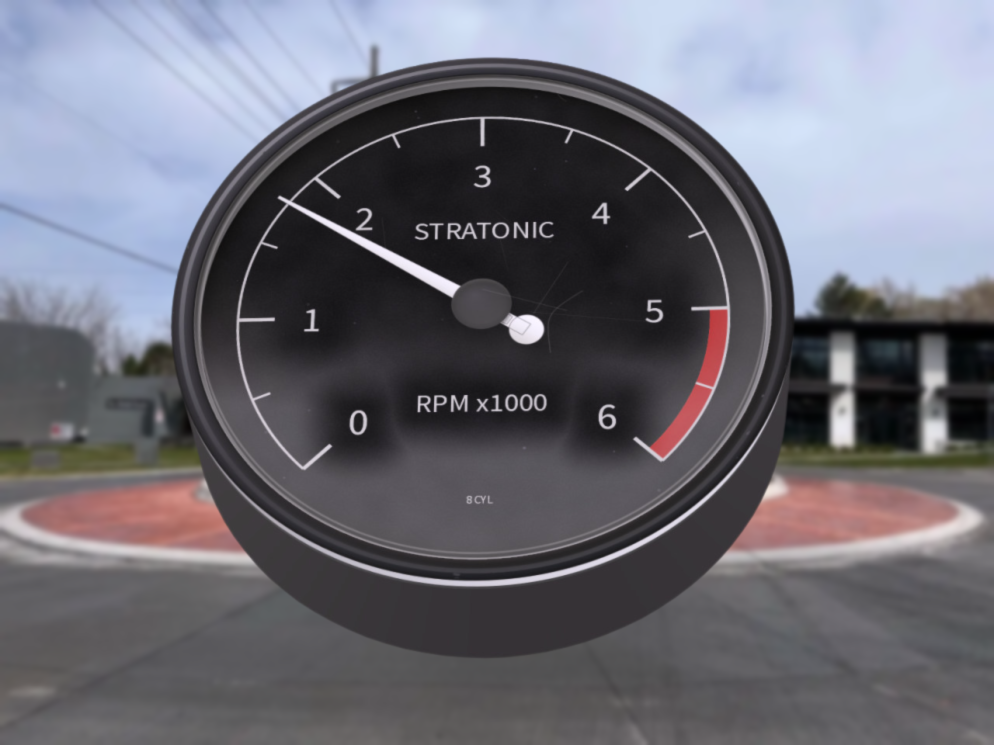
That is **1750** rpm
